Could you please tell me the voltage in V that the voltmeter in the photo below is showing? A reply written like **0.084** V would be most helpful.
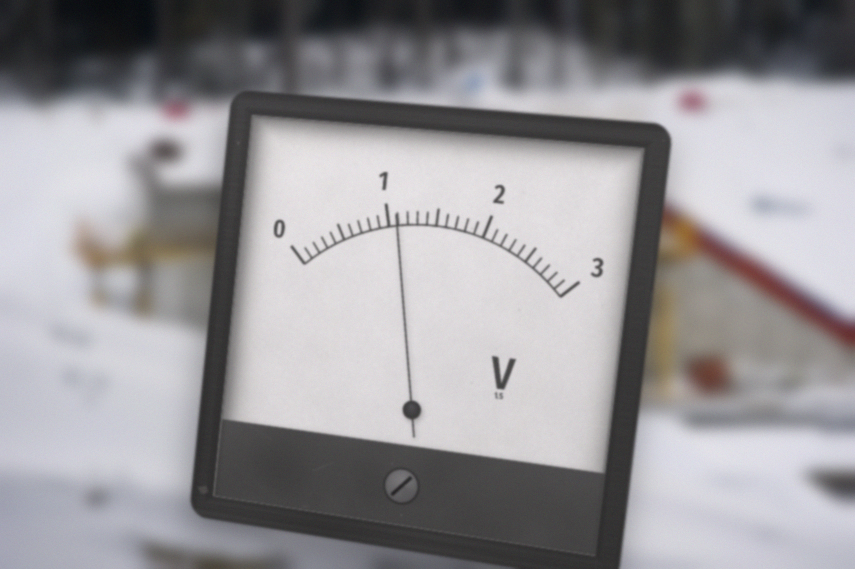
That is **1.1** V
